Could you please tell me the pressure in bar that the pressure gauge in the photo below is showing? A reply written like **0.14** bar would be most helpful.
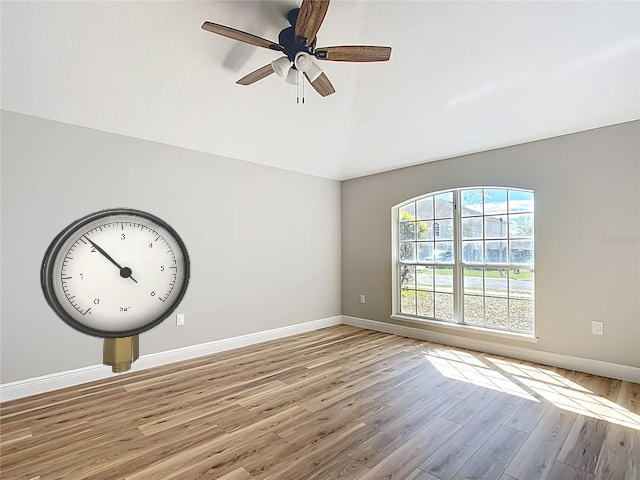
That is **2.1** bar
